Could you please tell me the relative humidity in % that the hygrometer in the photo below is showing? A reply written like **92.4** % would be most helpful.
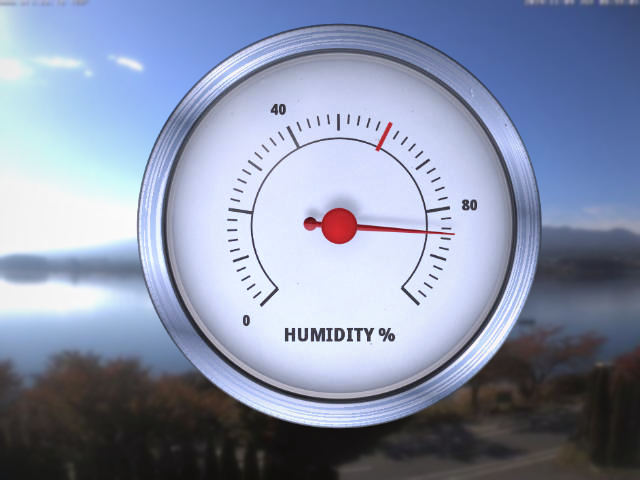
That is **85** %
